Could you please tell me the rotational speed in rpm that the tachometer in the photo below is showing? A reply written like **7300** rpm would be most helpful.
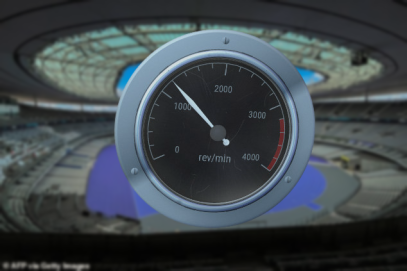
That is **1200** rpm
